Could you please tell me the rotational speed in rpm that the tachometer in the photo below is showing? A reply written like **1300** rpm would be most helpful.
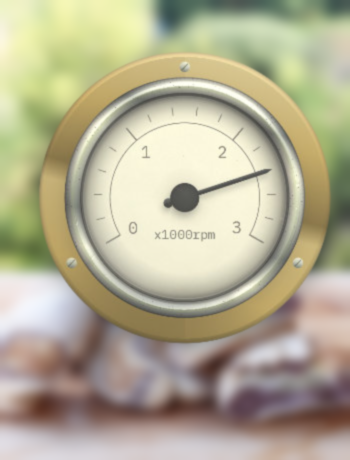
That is **2400** rpm
